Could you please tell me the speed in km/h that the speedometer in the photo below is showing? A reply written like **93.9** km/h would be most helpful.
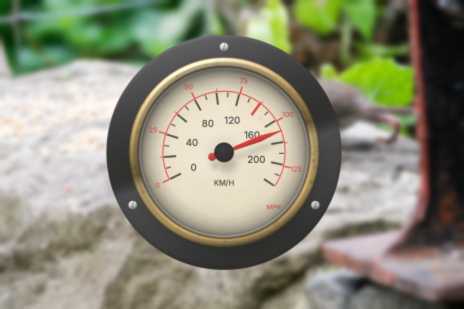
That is **170** km/h
